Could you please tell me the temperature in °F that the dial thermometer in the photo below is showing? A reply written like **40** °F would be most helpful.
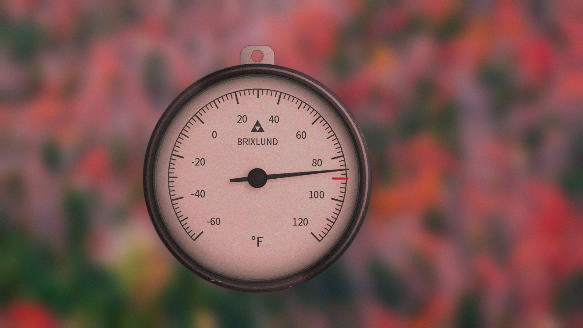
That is **86** °F
